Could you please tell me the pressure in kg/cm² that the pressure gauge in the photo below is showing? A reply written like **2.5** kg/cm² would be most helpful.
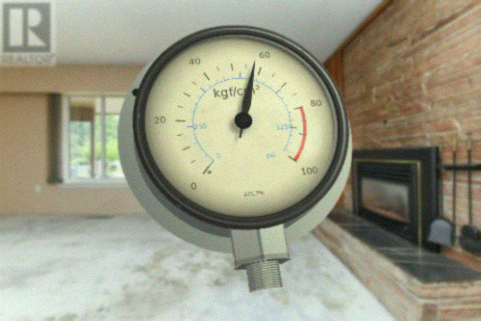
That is **57.5** kg/cm²
